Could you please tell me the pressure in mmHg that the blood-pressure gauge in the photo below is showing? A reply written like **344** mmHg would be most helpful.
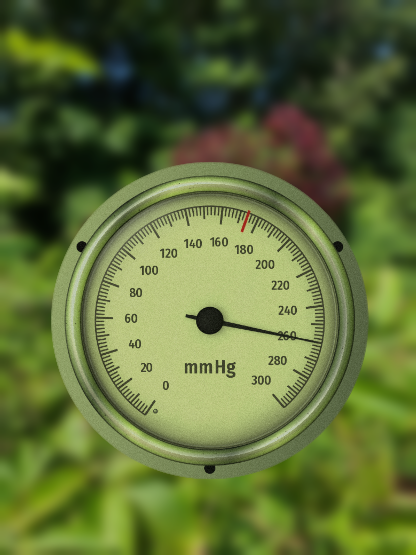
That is **260** mmHg
